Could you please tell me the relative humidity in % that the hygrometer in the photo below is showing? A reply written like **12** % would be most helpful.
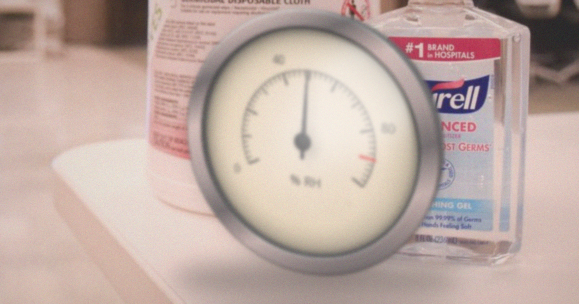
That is **50** %
